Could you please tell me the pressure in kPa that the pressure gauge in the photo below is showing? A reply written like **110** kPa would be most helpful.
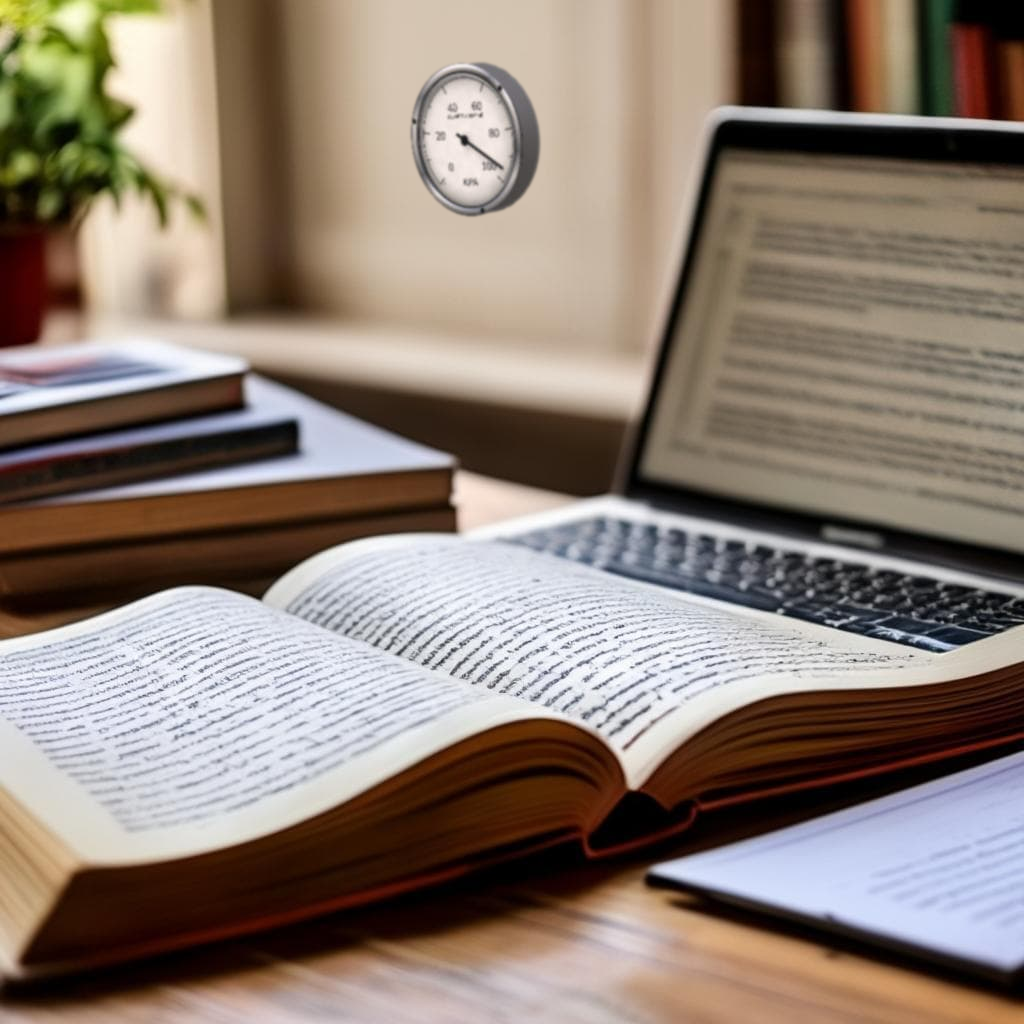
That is **95** kPa
